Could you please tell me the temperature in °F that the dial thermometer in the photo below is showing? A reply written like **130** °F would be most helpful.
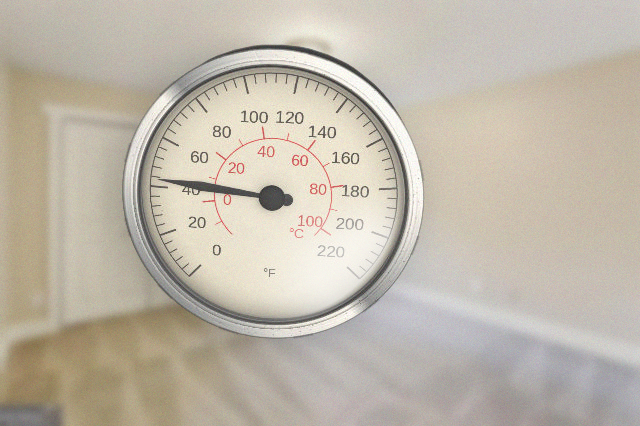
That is **44** °F
